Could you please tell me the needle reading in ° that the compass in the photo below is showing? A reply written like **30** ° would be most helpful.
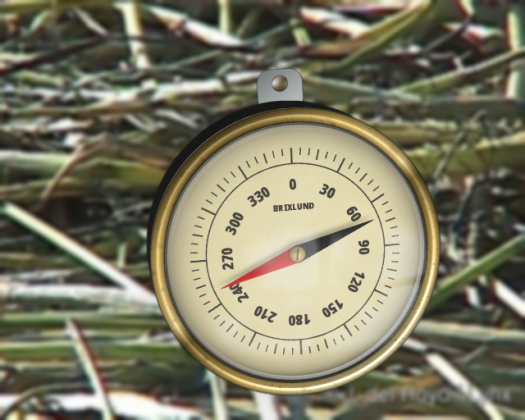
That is **250** °
